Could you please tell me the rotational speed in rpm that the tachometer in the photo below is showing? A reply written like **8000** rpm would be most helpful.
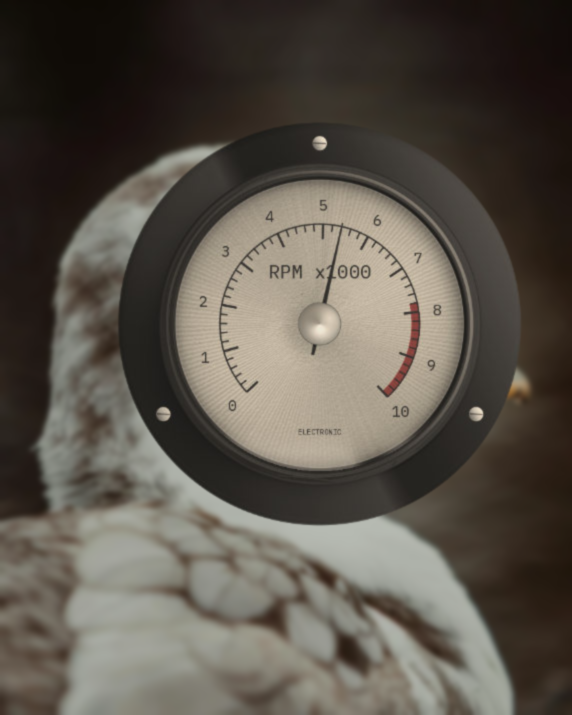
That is **5400** rpm
